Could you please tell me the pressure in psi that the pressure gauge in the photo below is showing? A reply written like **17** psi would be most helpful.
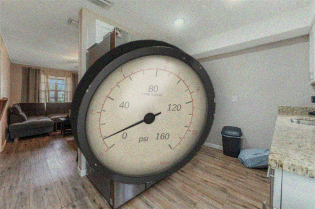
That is **10** psi
